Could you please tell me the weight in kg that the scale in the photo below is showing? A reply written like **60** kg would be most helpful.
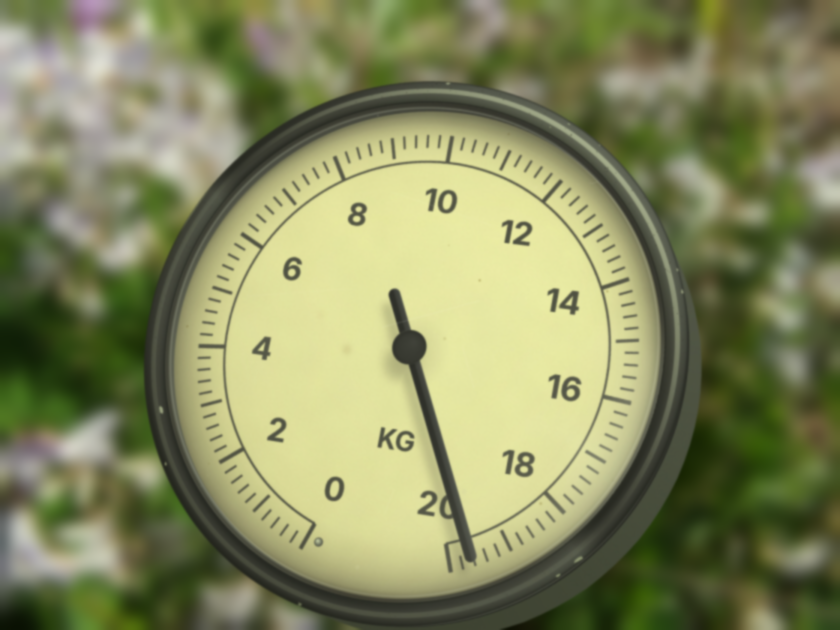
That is **19.6** kg
